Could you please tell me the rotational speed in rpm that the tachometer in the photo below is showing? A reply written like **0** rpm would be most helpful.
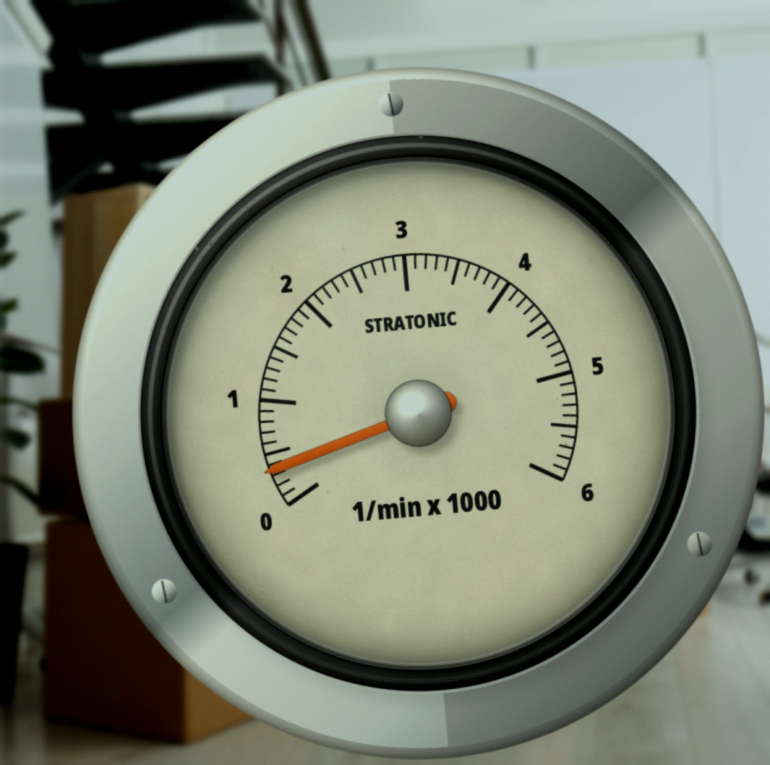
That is **350** rpm
